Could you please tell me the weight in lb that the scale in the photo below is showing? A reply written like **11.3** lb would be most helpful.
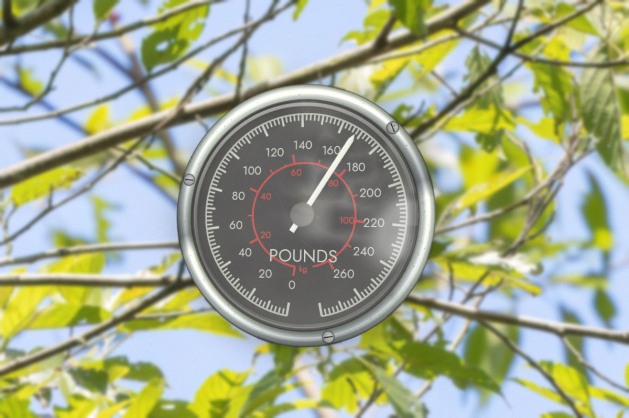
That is **168** lb
